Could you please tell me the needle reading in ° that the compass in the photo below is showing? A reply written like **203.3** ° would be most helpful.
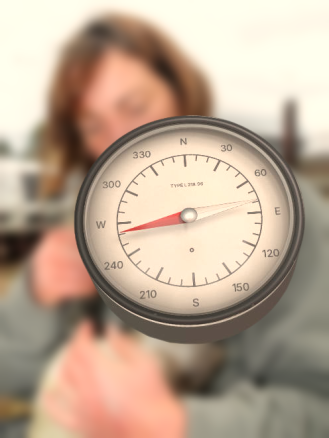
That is **260** °
